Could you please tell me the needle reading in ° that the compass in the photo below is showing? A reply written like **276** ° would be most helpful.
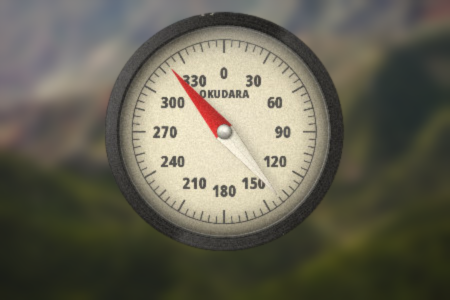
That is **320** °
